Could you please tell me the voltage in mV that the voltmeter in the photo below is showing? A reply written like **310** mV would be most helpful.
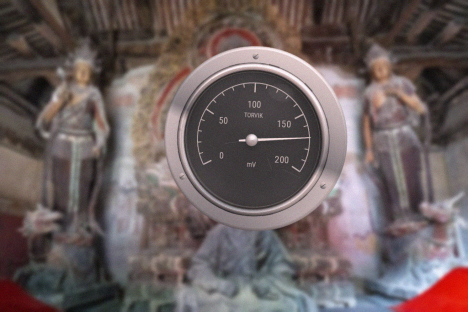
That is **170** mV
